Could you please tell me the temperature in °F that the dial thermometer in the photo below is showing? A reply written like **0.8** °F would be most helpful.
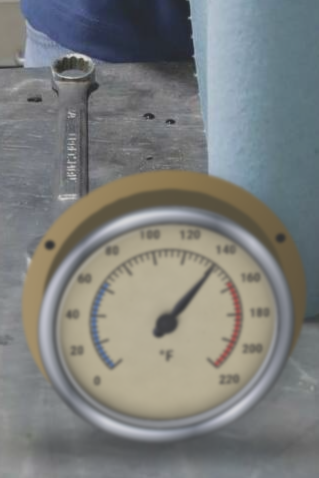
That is **140** °F
